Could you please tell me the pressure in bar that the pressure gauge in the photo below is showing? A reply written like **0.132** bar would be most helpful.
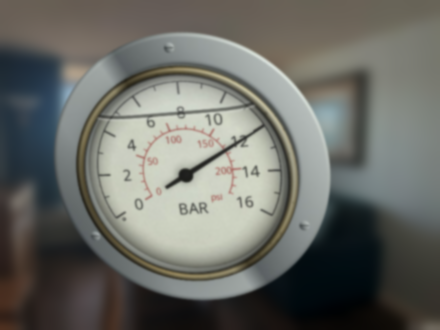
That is **12** bar
